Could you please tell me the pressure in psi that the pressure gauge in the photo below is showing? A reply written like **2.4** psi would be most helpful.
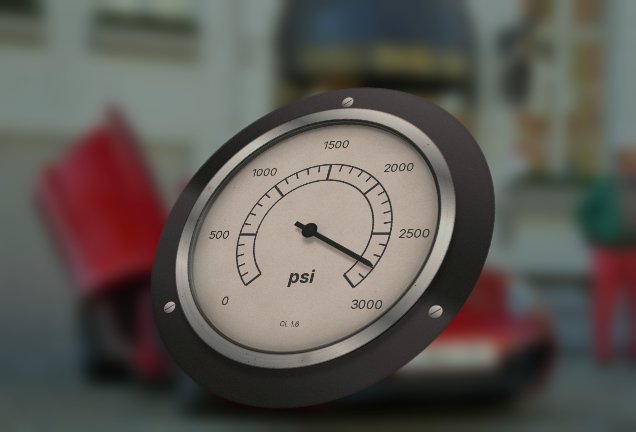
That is **2800** psi
